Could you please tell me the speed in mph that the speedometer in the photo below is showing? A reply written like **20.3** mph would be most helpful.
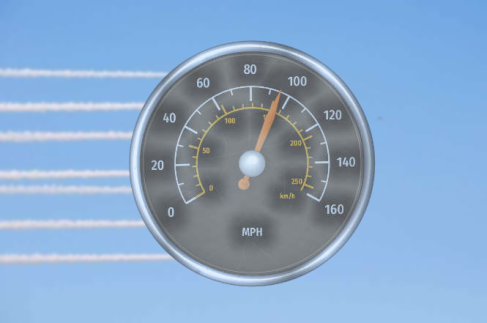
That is **95** mph
